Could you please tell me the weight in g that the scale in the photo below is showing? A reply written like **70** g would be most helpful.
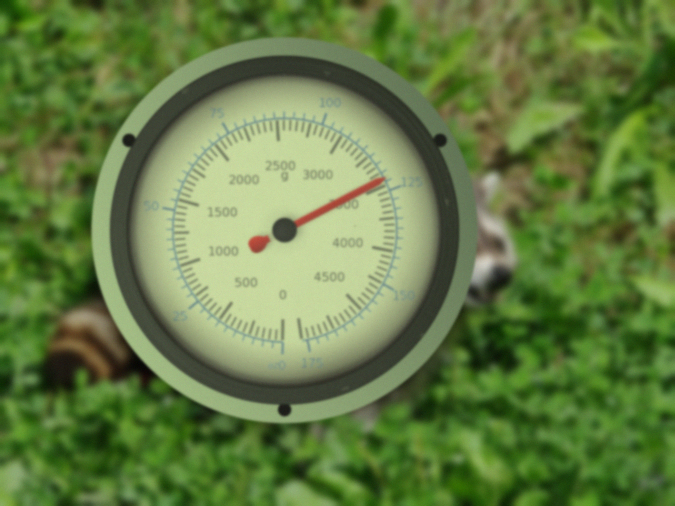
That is **3450** g
